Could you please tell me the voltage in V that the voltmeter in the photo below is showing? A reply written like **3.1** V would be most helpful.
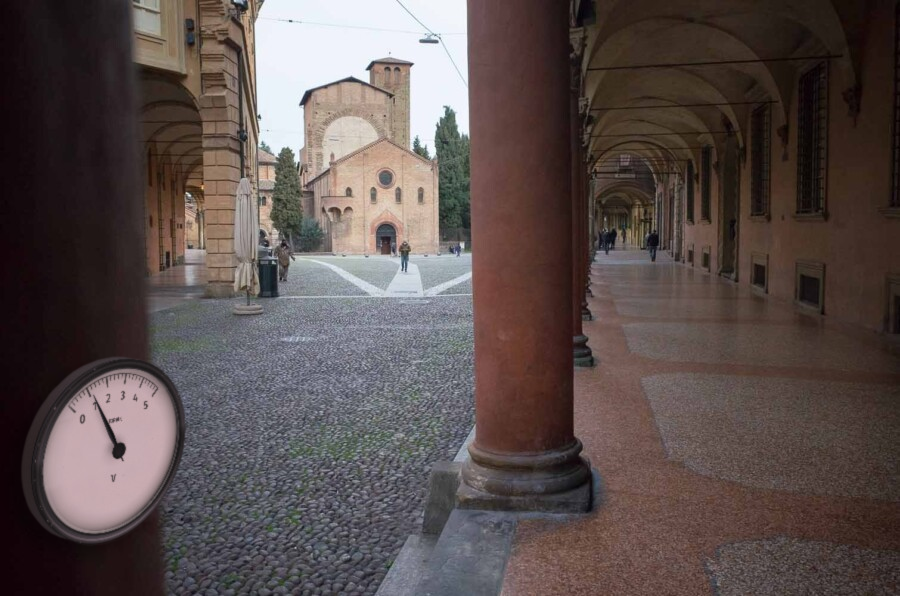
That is **1** V
